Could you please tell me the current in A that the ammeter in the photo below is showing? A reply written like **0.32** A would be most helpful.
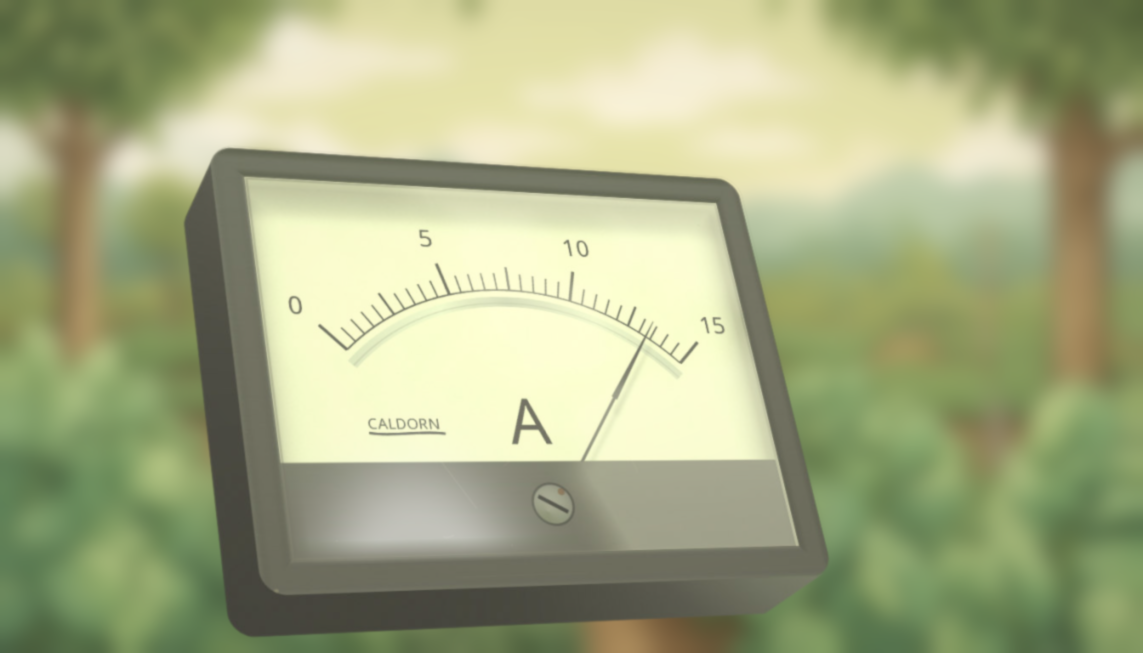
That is **13.25** A
